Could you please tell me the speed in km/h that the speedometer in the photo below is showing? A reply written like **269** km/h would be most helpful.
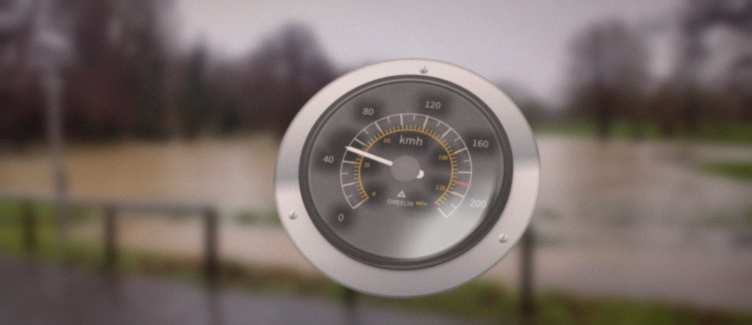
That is **50** km/h
